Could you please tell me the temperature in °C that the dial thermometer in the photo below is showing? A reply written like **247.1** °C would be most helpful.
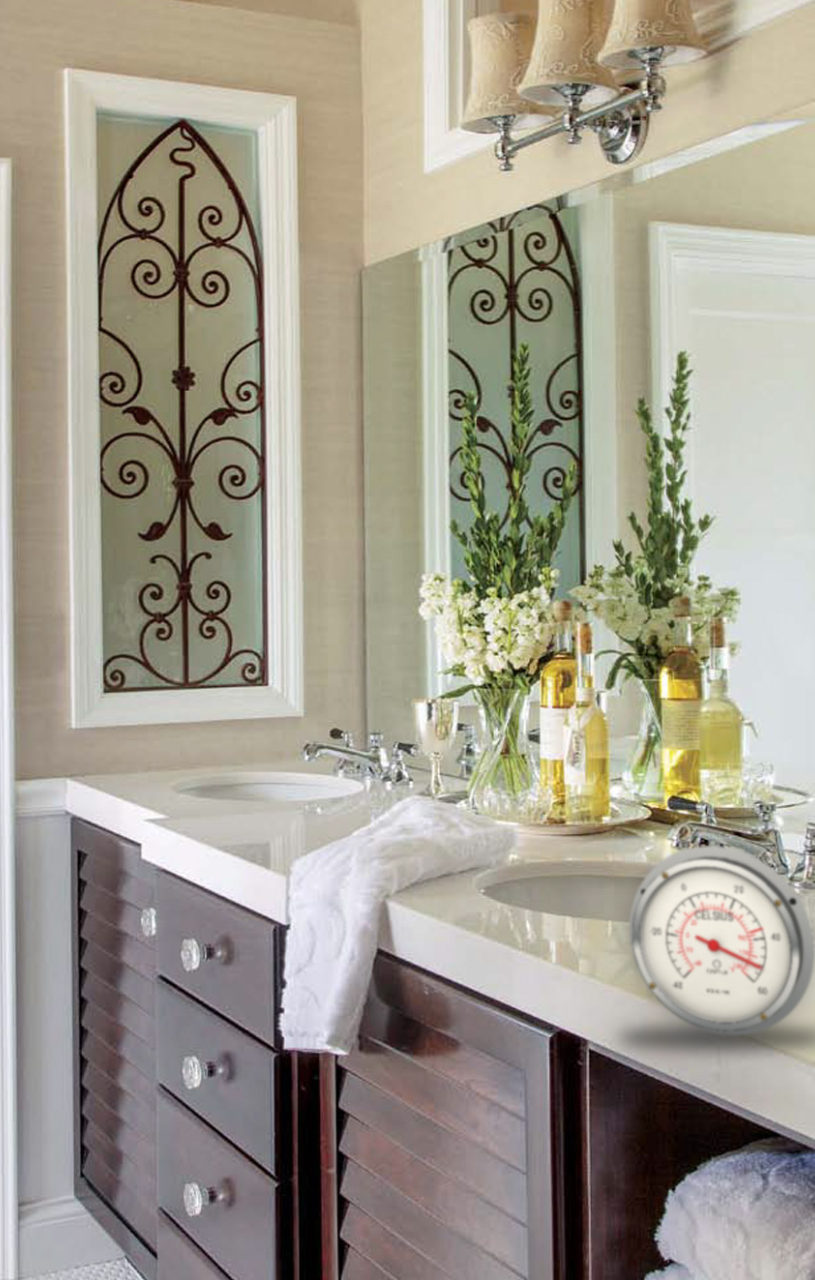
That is **52** °C
